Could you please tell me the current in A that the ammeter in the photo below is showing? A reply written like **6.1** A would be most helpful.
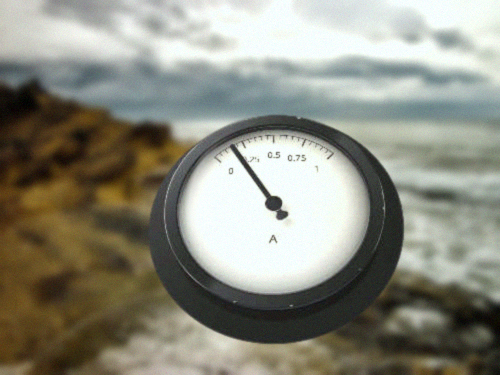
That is **0.15** A
